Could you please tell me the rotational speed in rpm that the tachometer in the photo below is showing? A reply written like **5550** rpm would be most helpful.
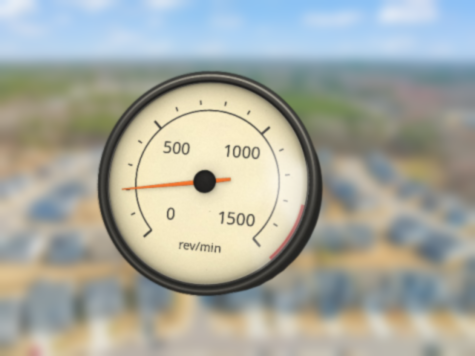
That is **200** rpm
